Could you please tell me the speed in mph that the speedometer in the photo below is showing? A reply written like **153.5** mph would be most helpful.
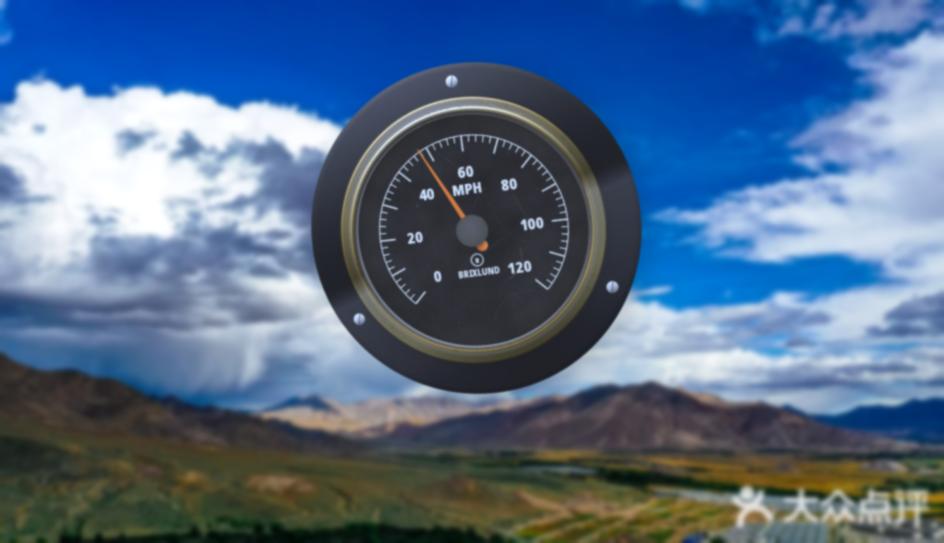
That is **48** mph
